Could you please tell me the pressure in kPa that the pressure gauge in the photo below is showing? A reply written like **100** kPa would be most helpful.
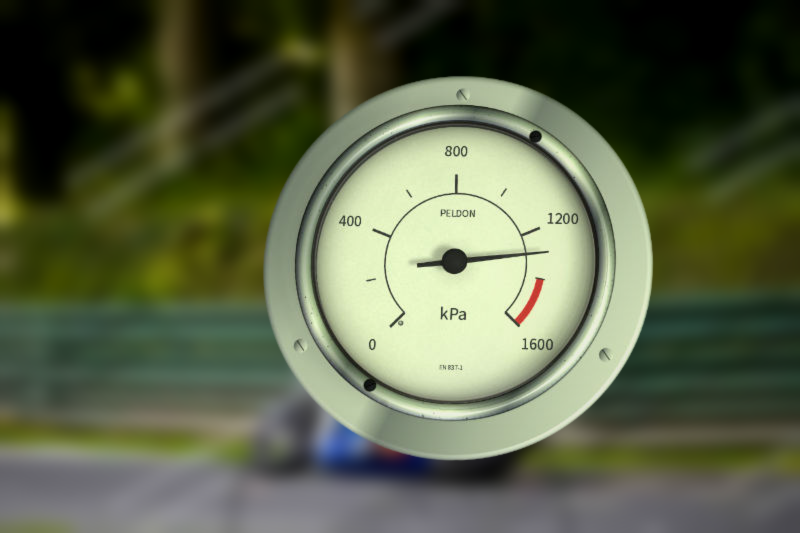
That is **1300** kPa
